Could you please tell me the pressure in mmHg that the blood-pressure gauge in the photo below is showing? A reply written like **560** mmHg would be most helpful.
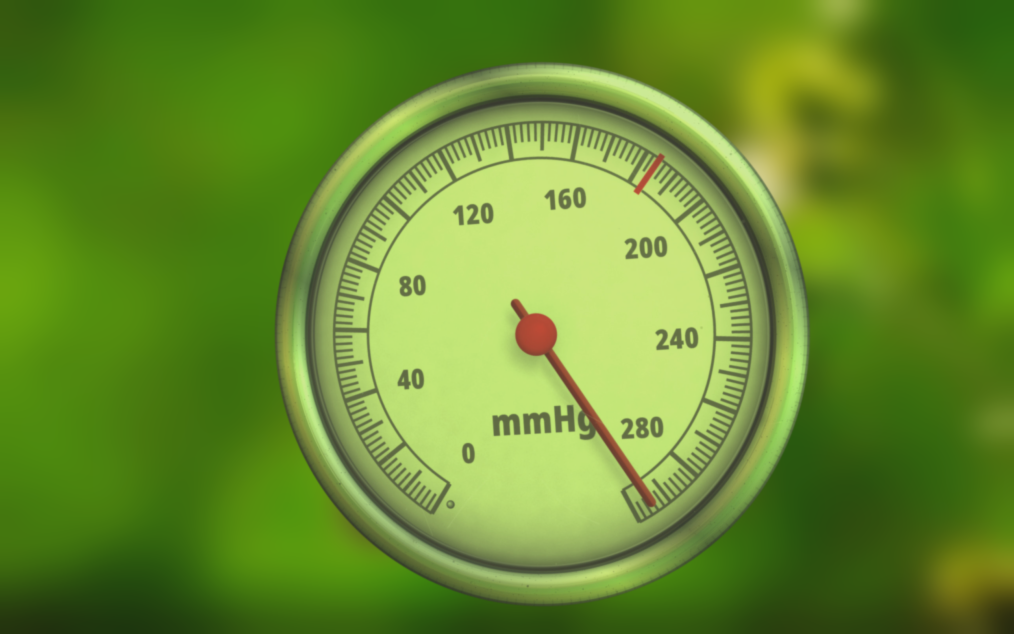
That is **294** mmHg
